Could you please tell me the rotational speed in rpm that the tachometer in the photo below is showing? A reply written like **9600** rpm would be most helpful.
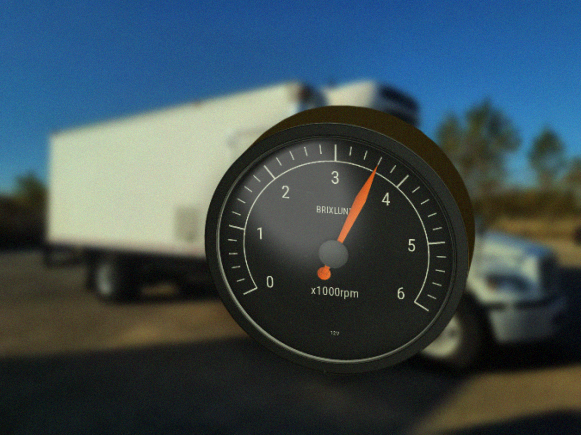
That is **3600** rpm
